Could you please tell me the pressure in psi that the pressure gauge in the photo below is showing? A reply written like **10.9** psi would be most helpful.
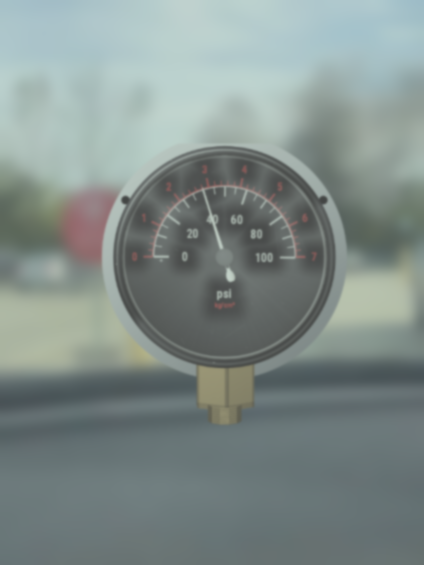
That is **40** psi
